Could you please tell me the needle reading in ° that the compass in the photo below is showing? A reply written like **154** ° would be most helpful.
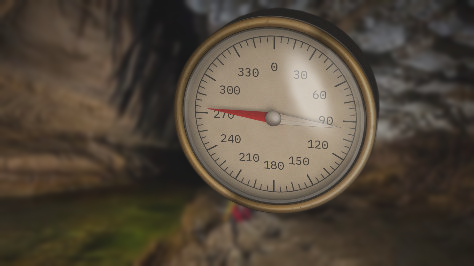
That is **275** °
